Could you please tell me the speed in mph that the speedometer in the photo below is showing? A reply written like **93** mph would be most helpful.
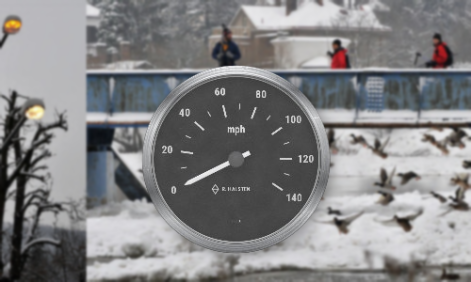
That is **0** mph
